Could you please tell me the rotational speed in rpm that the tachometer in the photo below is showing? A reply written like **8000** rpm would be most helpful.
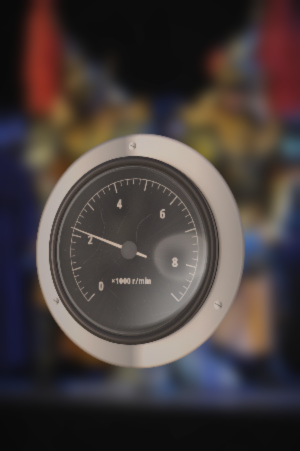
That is **2200** rpm
